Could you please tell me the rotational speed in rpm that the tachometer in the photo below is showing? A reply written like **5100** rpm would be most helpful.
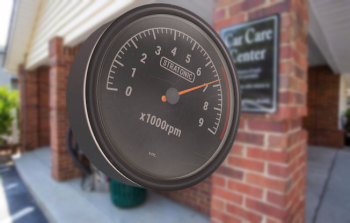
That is **6800** rpm
